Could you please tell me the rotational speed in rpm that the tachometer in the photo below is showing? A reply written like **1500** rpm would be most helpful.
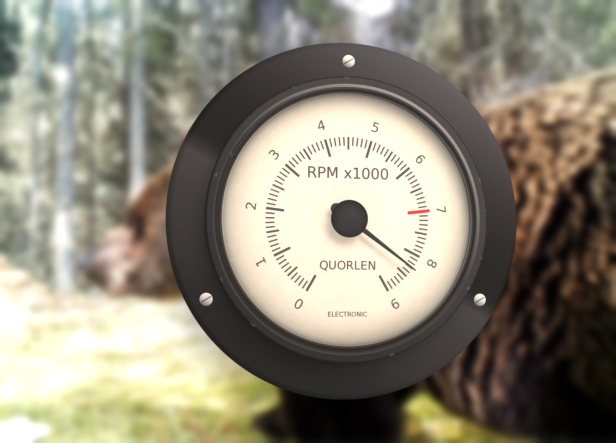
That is **8300** rpm
